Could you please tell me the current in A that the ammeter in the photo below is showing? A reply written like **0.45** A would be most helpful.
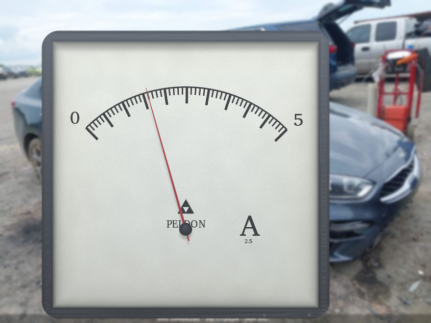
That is **1.6** A
